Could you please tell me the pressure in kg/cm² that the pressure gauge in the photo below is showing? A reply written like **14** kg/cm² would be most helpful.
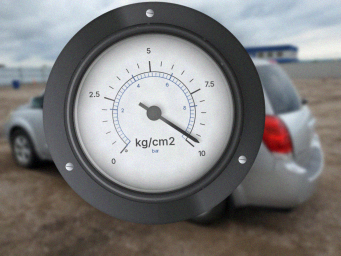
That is **9.75** kg/cm²
